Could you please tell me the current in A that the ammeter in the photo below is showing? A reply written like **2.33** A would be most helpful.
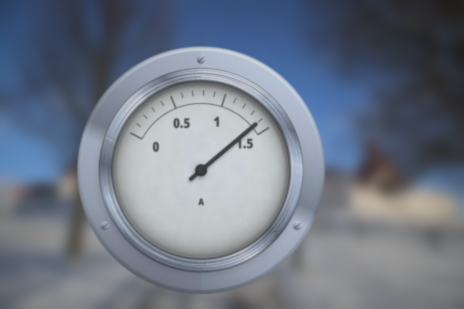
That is **1.4** A
